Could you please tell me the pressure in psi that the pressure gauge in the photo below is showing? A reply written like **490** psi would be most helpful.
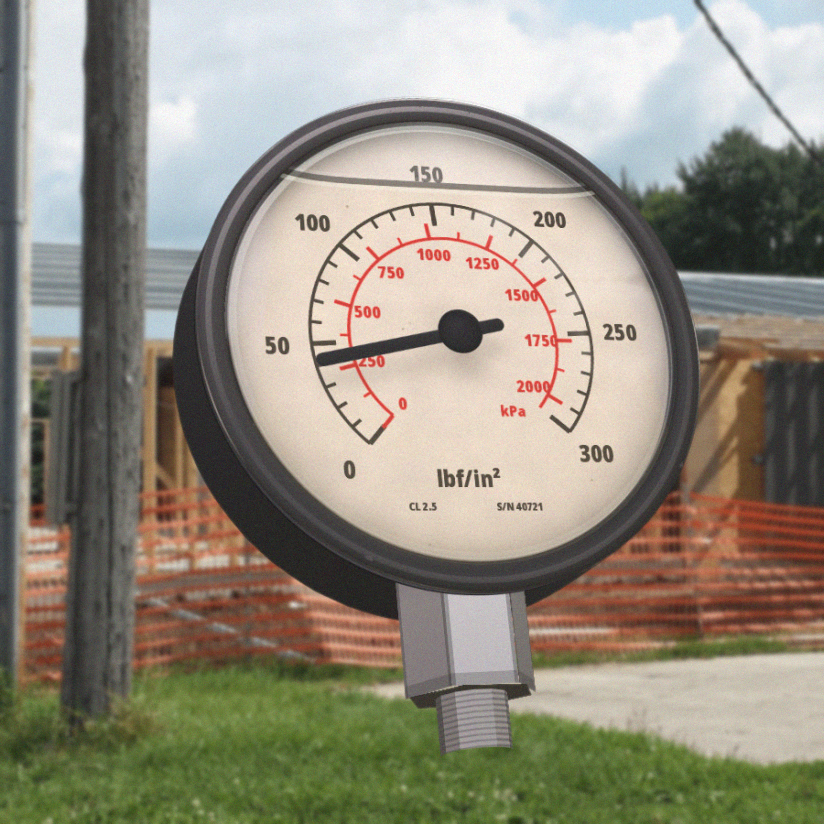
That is **40** psi
